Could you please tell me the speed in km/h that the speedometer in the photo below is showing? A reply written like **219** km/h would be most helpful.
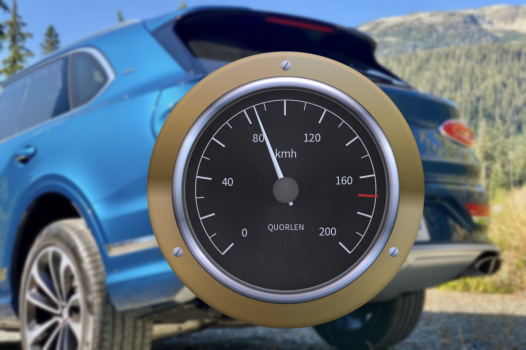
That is **85** km/h
